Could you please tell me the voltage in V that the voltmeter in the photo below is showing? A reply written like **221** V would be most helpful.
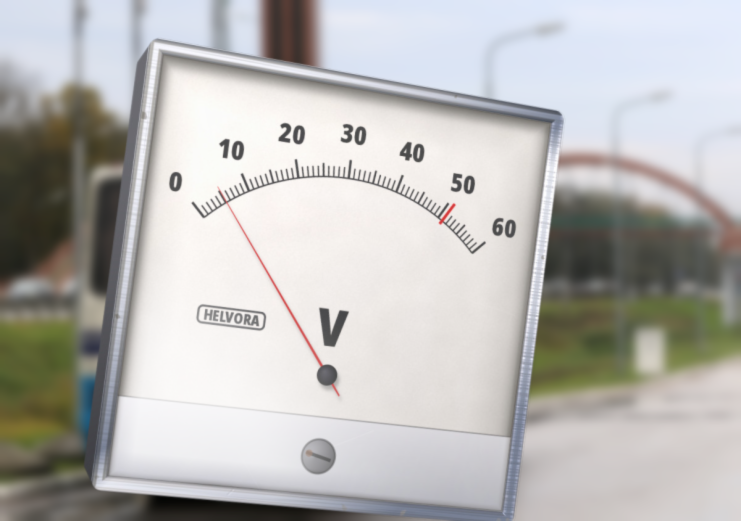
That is **5** V
